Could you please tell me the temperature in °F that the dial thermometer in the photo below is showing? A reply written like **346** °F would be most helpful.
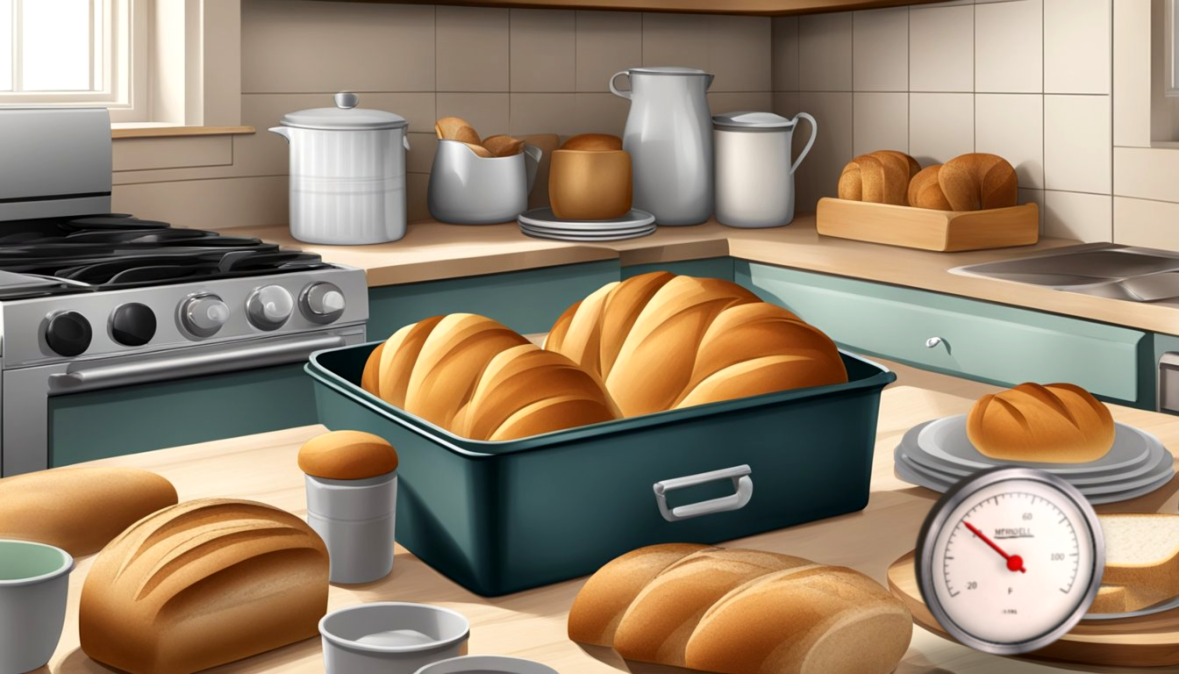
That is **20** °F
